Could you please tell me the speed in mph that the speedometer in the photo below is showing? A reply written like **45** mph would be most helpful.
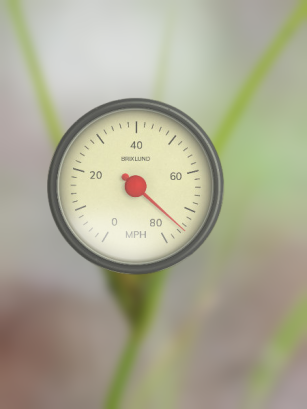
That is **75** mph
